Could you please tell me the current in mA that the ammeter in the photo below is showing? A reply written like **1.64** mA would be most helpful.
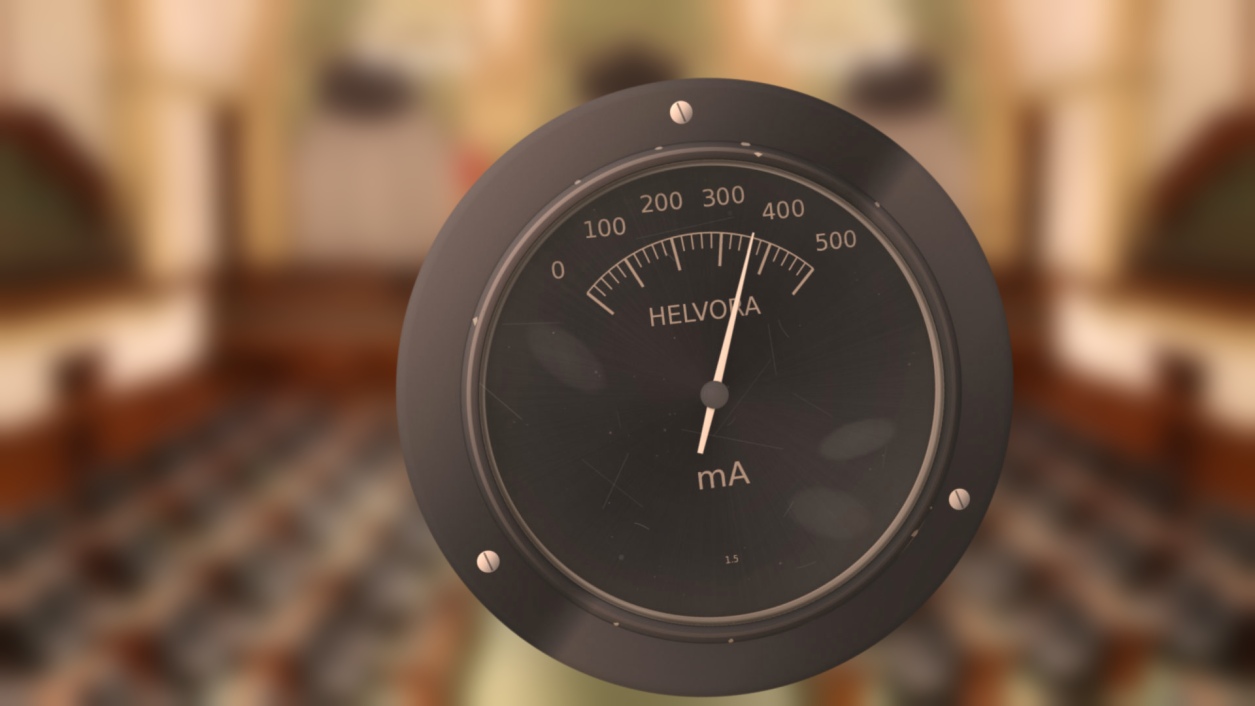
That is **360** mA
